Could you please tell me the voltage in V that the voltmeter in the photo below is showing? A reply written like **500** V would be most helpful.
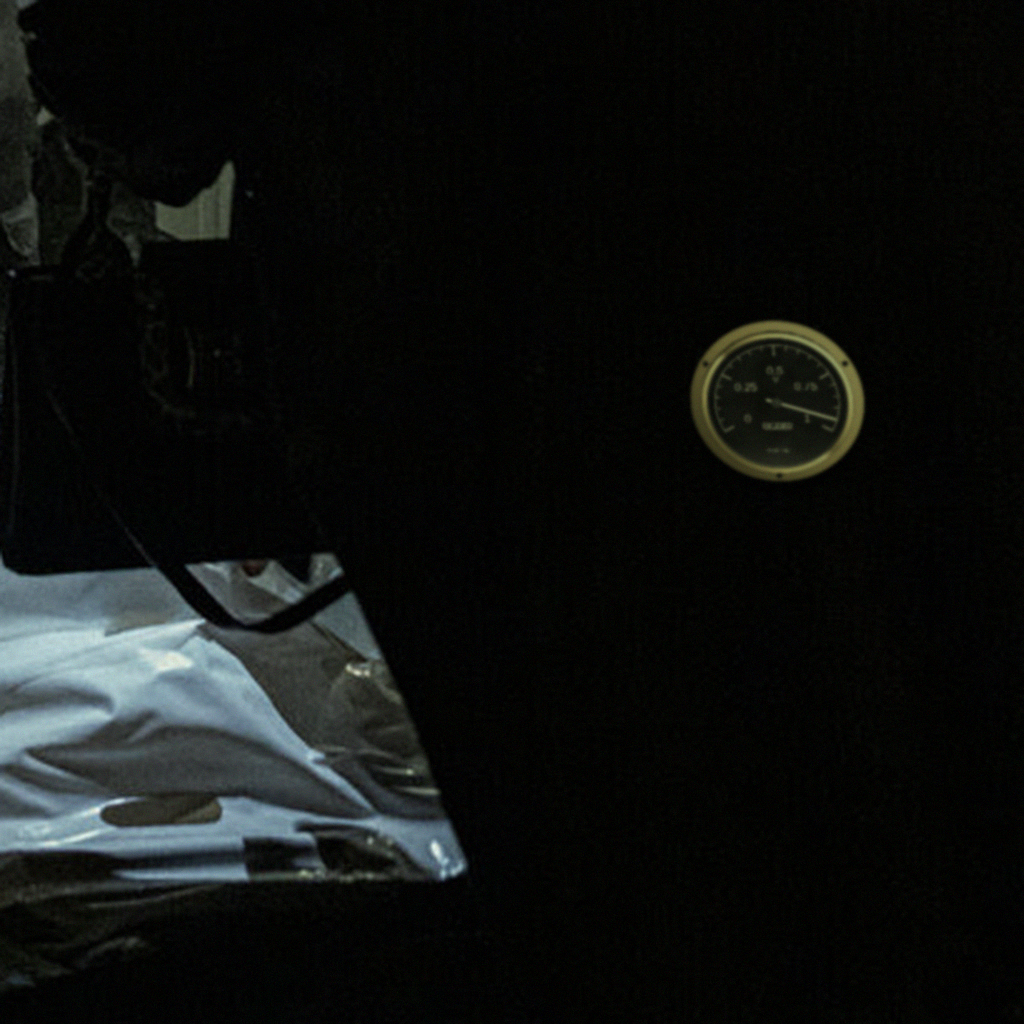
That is **0.95** V
